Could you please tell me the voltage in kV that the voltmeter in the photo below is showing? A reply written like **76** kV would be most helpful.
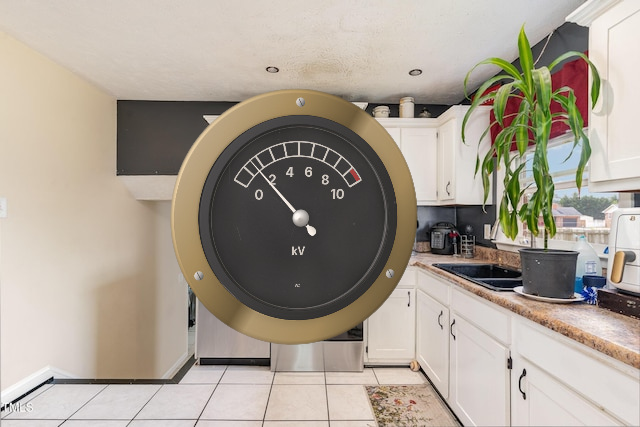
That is **1.5** kV
